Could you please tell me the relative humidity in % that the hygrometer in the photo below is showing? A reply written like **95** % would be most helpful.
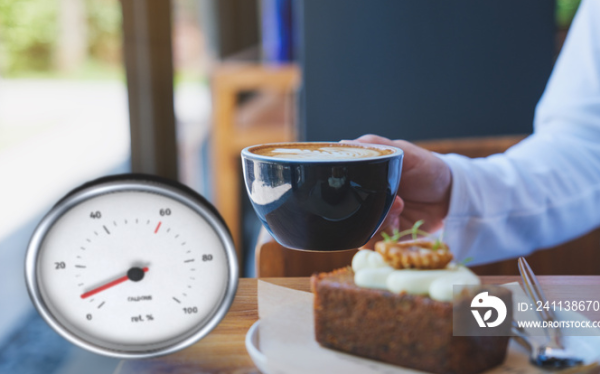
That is **8** %
